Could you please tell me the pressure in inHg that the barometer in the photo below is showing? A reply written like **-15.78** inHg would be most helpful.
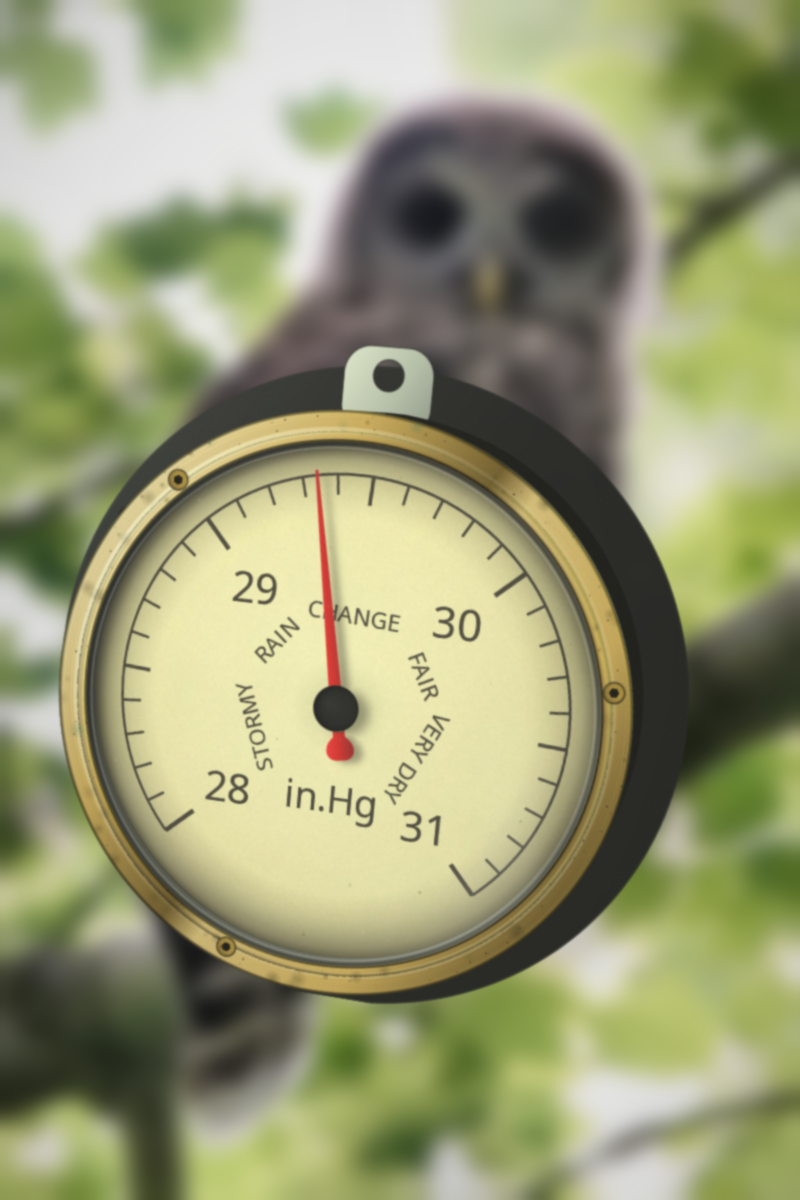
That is **29.35** inHg
